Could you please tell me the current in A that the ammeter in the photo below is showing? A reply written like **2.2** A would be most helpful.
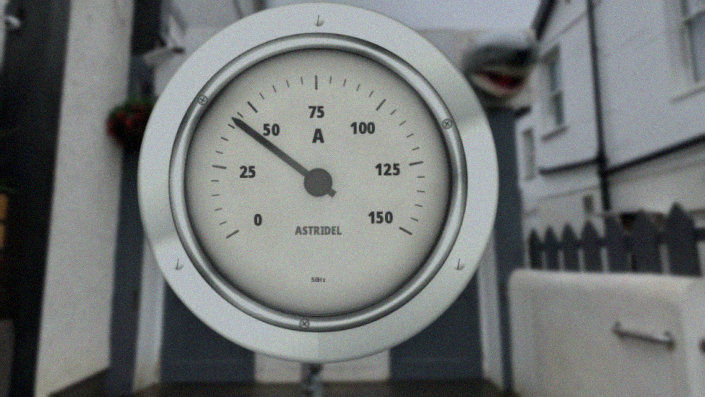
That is **42.5** A
